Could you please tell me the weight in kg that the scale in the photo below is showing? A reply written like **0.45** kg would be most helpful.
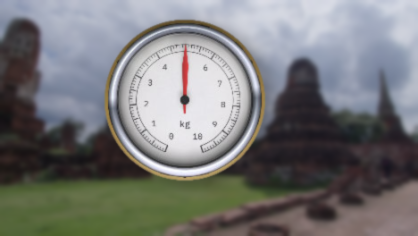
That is **5** kg
